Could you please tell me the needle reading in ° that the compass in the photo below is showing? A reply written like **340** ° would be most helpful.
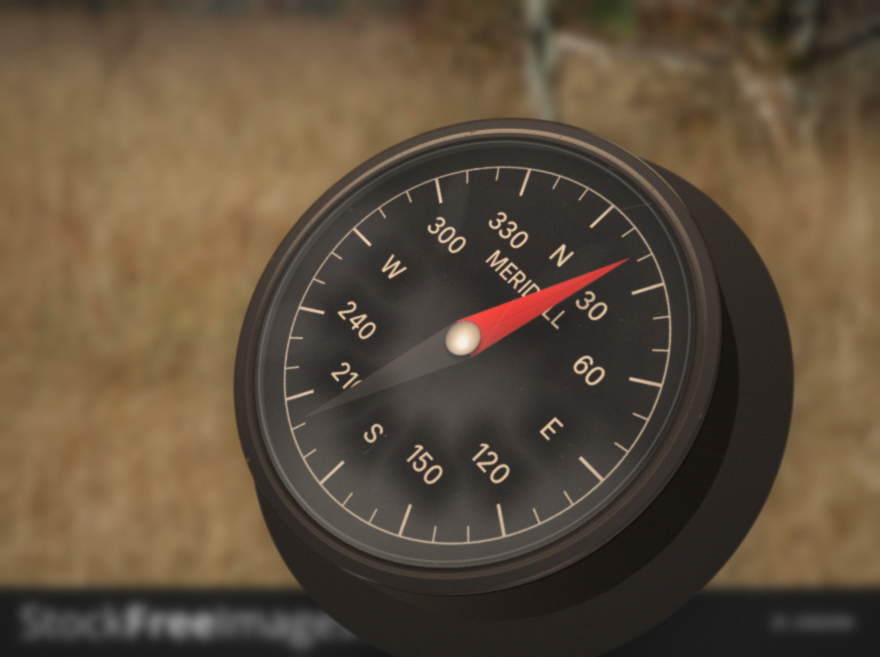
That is **20** °
